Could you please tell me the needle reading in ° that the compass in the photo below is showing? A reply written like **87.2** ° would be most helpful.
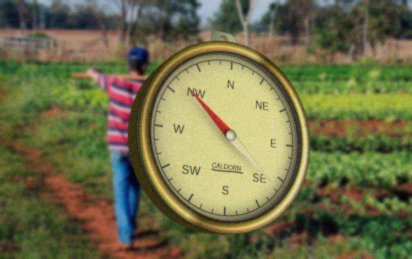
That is **310** °
